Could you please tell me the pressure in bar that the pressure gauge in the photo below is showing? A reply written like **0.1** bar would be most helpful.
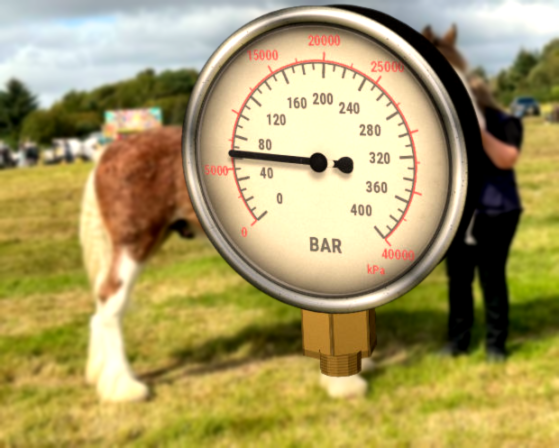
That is **65** bar
